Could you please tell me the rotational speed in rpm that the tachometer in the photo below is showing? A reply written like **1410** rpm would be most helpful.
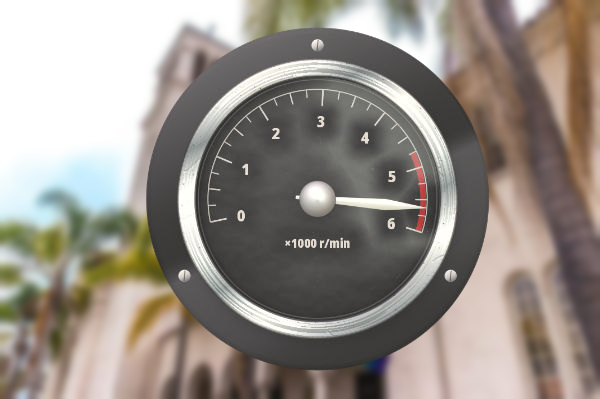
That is **5625** rpm
